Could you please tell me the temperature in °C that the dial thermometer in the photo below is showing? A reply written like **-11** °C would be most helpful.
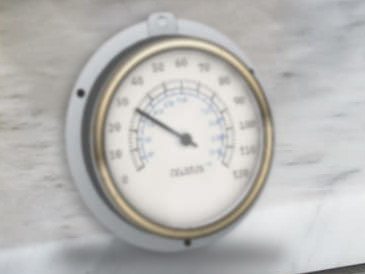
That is **30** °C
